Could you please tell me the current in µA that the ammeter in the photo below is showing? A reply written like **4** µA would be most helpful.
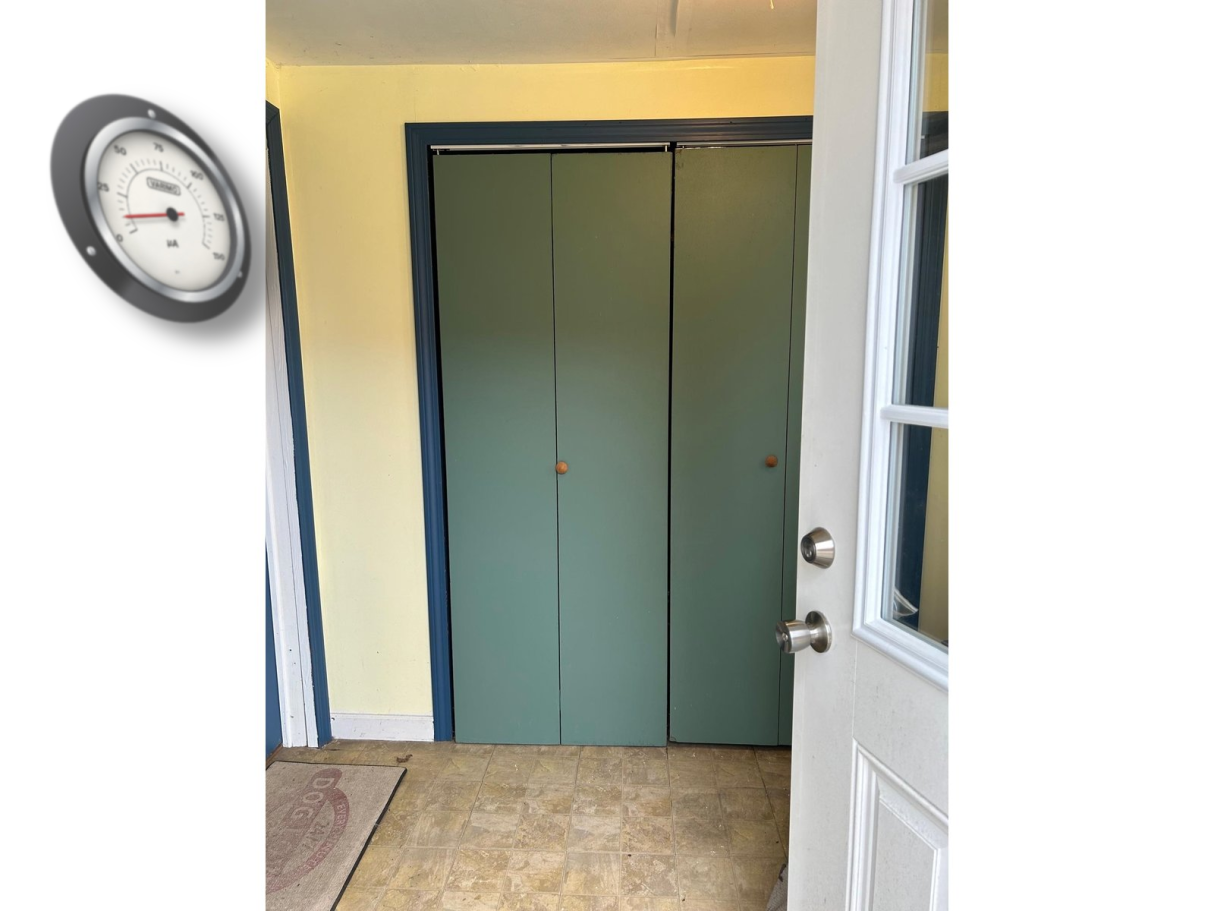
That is **10** µA
